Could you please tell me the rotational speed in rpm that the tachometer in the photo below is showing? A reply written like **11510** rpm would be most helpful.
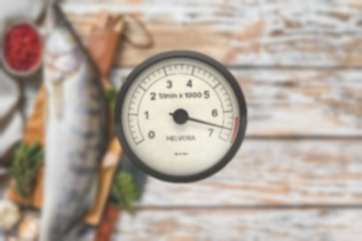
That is **6600** rpm
